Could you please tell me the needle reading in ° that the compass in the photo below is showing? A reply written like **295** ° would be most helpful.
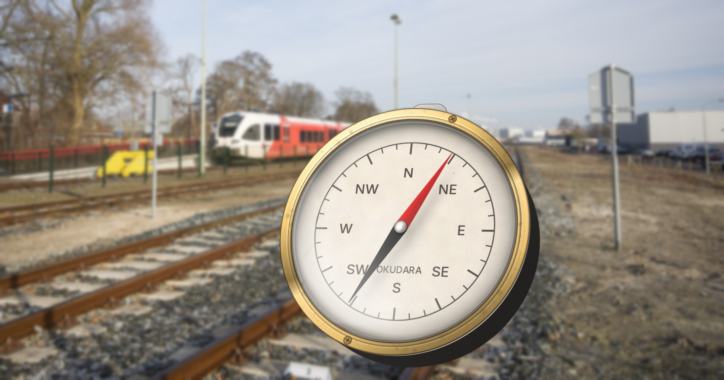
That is **30** °
